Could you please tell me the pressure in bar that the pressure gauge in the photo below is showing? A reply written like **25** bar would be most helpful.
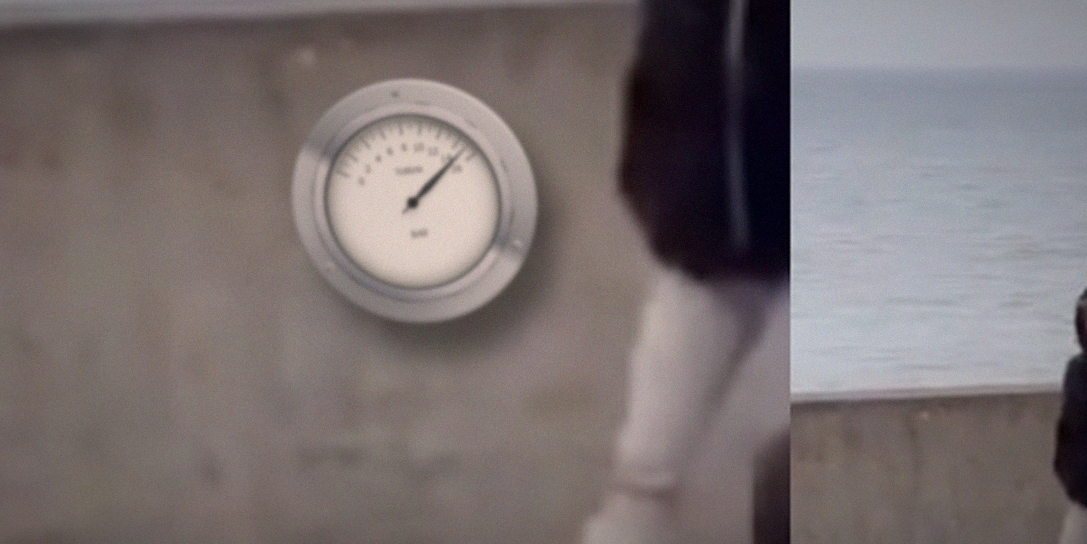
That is **15** bar
